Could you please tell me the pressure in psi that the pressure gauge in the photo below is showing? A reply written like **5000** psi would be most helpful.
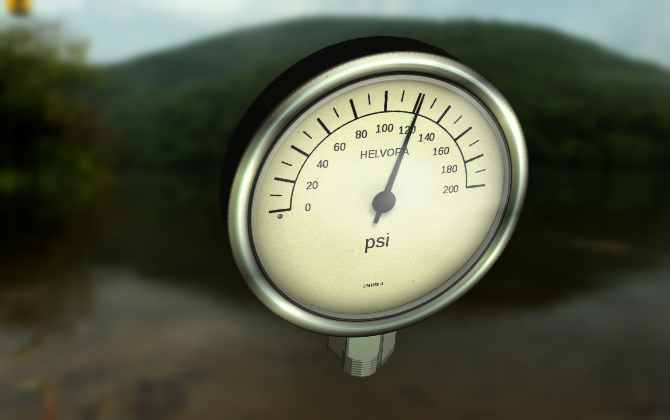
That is **120** psi
